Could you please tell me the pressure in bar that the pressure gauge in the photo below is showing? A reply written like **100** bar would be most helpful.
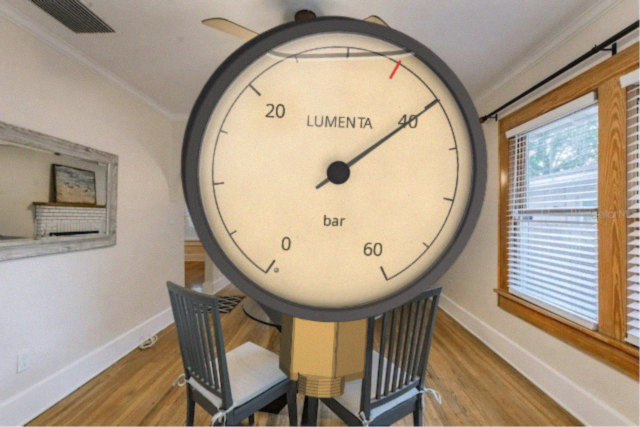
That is **40** bar
